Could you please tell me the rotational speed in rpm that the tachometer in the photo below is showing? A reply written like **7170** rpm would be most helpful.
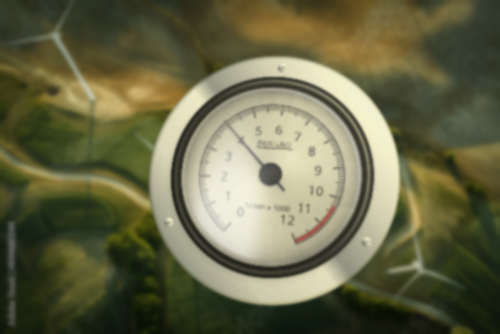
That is **4000** rpm
